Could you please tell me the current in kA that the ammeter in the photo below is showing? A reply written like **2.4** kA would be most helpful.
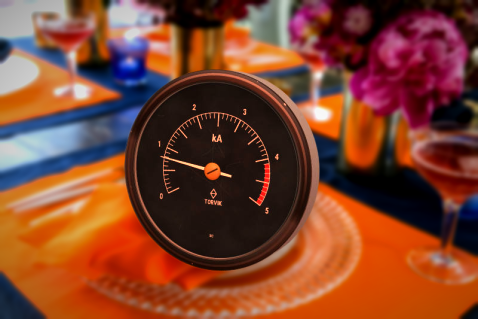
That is **0.8** kA
